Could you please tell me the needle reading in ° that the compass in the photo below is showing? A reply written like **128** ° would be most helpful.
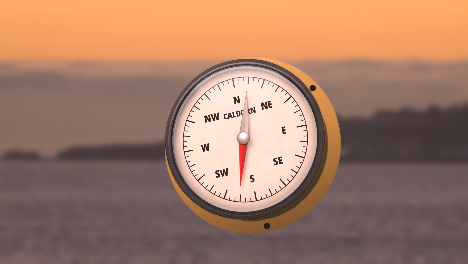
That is **195** °
